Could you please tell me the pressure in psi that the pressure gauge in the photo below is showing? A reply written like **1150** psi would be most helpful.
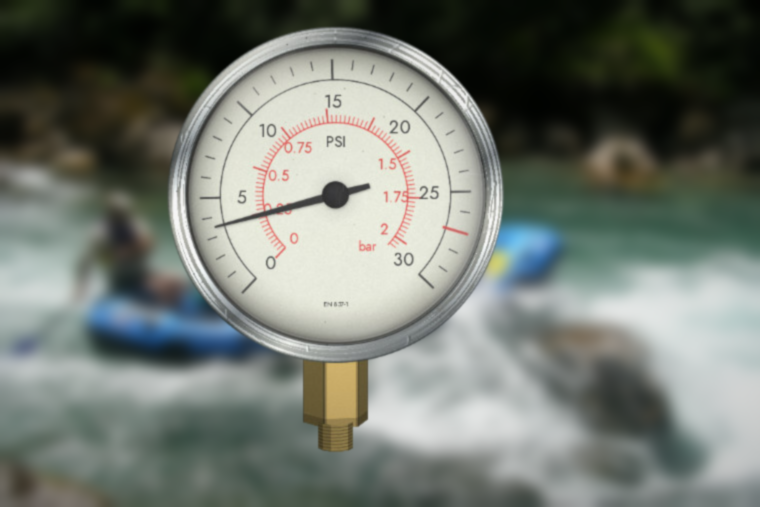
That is **3.5** psi
